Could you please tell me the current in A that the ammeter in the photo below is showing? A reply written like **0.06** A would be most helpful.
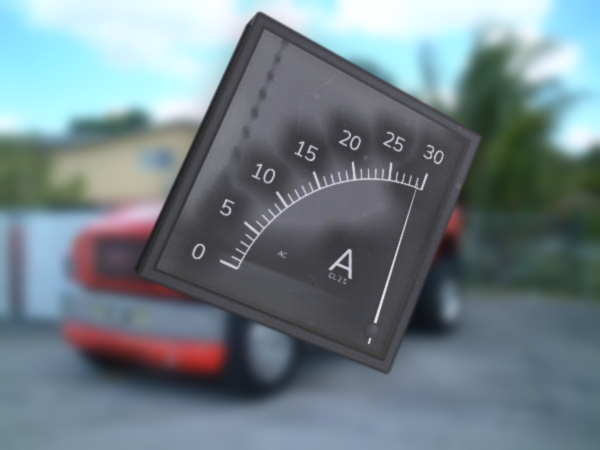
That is **29** A
